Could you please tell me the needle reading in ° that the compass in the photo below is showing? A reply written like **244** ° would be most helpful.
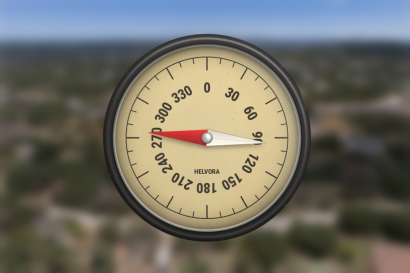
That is **275** °
